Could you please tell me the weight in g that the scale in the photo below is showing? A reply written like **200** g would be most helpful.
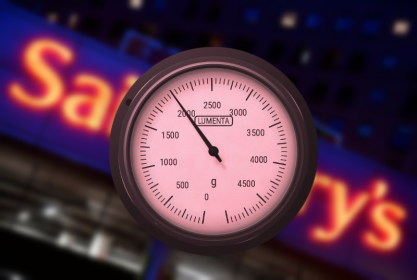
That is **2000** g
